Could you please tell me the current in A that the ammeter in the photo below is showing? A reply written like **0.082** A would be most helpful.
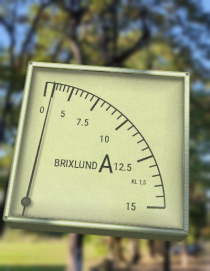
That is **2.5** A
